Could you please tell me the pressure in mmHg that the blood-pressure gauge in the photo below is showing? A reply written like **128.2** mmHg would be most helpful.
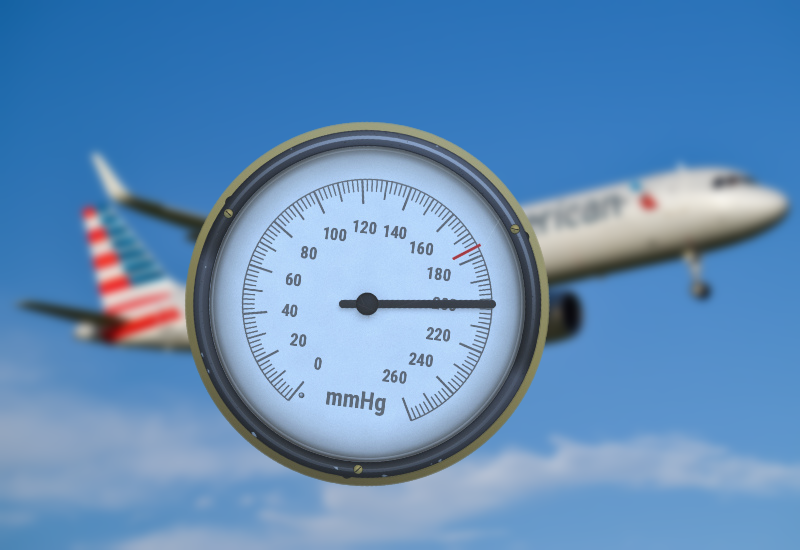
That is **200** mmHg
